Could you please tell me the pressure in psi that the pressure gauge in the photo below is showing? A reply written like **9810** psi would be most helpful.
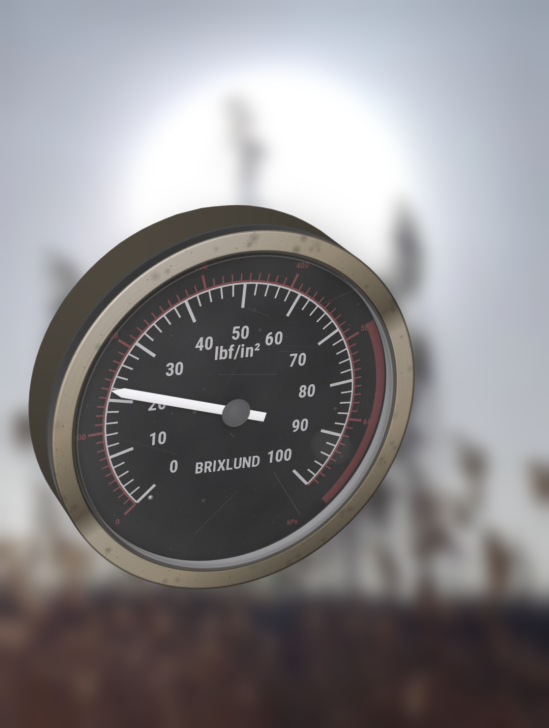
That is **22** psi
